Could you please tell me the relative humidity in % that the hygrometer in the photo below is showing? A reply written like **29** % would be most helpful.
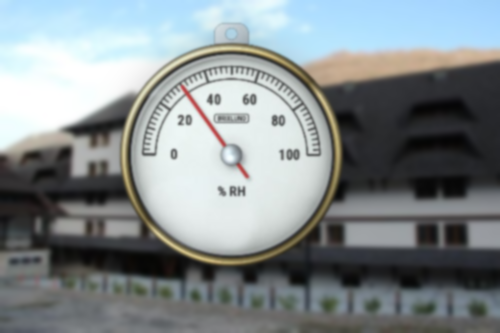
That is **30** %
